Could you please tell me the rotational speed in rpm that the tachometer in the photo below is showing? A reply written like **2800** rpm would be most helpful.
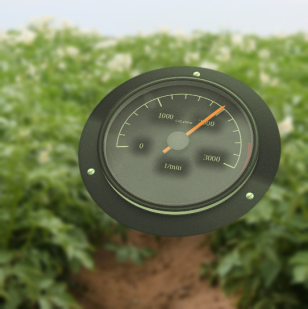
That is **2000** rpm
